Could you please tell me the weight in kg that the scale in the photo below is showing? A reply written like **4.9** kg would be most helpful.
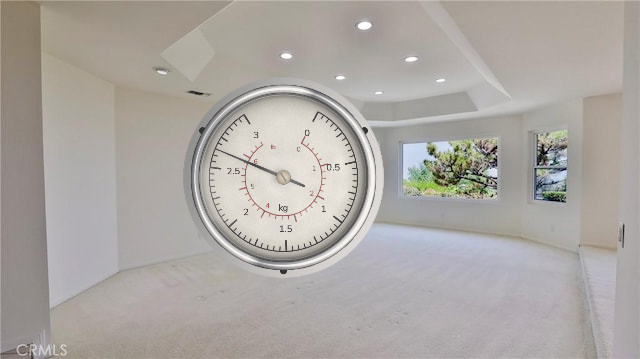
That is **2.65** kg
